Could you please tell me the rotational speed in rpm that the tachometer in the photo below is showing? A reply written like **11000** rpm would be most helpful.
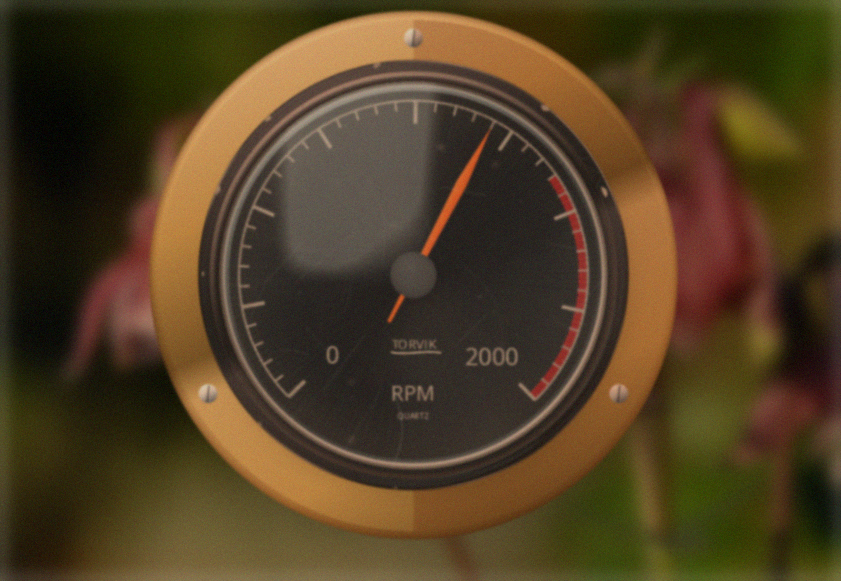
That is **1200** rpm
